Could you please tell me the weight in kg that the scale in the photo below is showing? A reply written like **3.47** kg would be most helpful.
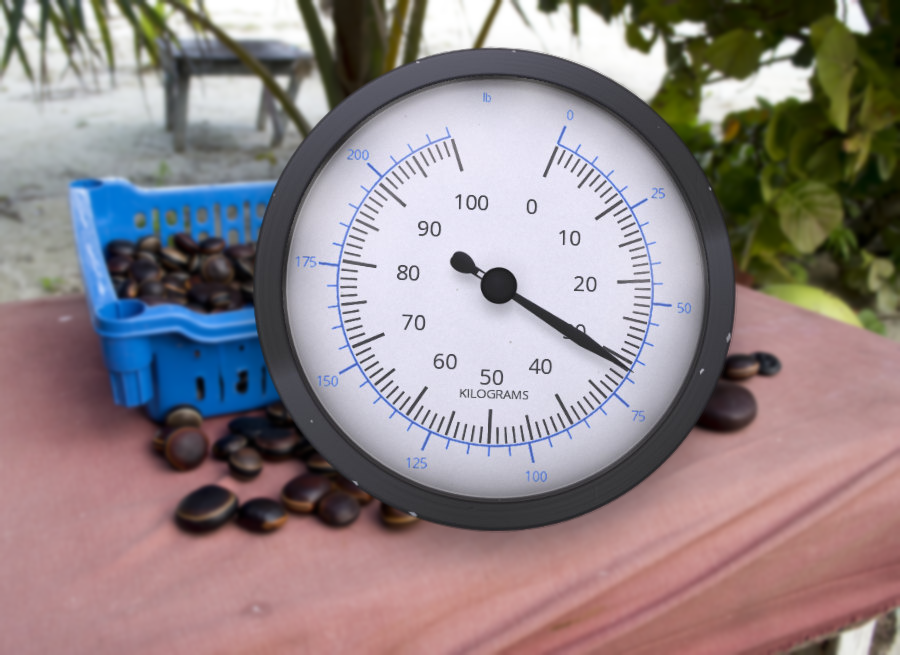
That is **31** kg
